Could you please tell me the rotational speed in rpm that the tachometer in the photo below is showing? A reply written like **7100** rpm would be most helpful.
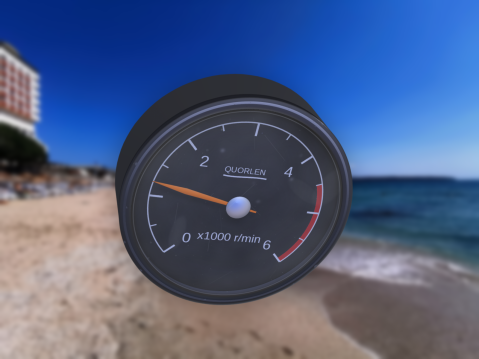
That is **1250** rpm
